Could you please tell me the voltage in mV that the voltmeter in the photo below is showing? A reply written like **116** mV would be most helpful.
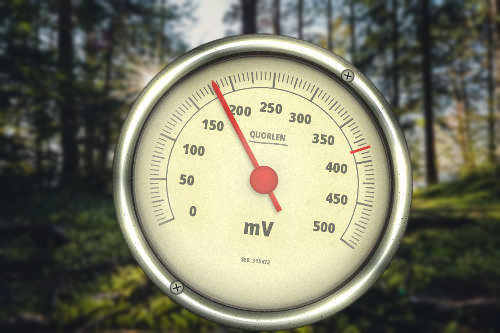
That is **180** mV
